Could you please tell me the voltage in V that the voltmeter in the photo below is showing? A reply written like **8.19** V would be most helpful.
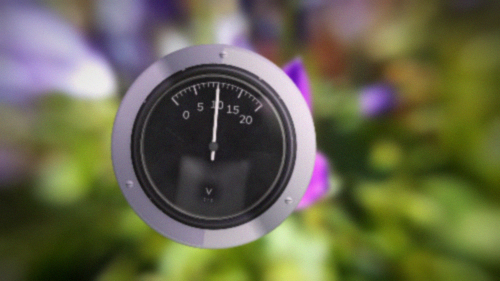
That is **10** V
